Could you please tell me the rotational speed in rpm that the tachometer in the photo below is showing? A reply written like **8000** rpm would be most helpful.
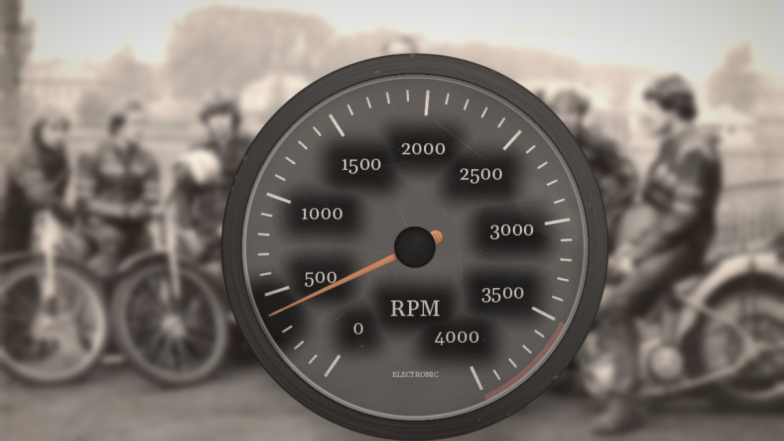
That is **400** rpm
